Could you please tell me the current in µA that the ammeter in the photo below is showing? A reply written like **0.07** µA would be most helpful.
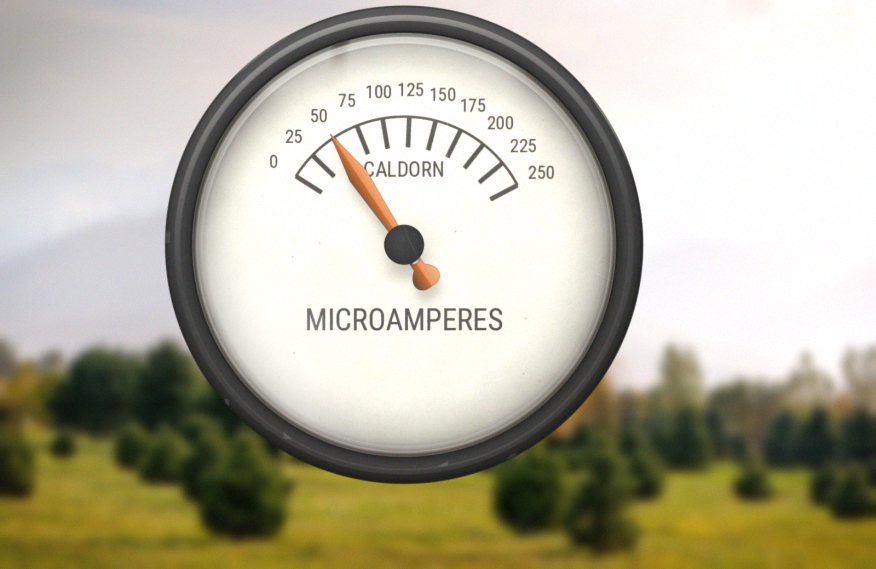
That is **50** µA
